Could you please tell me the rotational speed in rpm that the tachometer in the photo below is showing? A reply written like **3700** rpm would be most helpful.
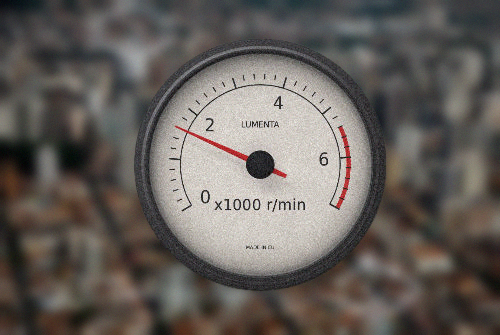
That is **1600** rpm
